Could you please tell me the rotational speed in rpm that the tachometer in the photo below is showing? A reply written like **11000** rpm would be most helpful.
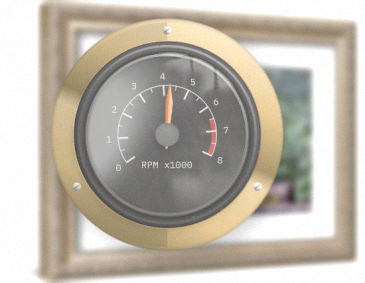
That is **4250** rpm
